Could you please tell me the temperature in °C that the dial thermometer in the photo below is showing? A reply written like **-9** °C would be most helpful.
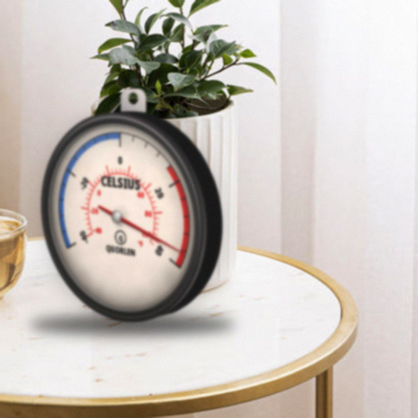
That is **36** °C
